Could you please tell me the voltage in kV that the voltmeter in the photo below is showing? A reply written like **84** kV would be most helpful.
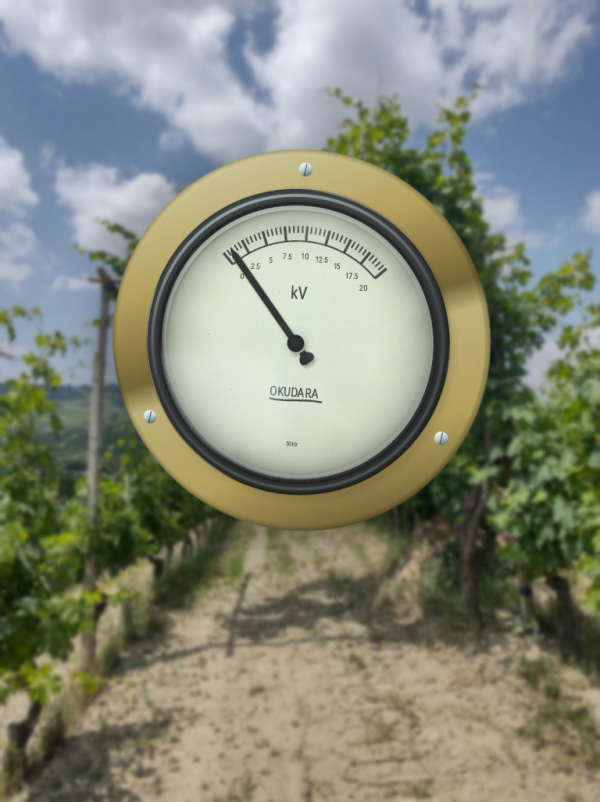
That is **1** kV
